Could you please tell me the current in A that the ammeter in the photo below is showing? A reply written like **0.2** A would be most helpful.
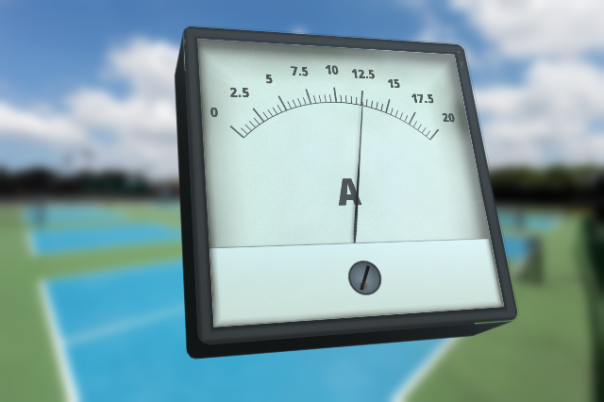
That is **12.5** A
